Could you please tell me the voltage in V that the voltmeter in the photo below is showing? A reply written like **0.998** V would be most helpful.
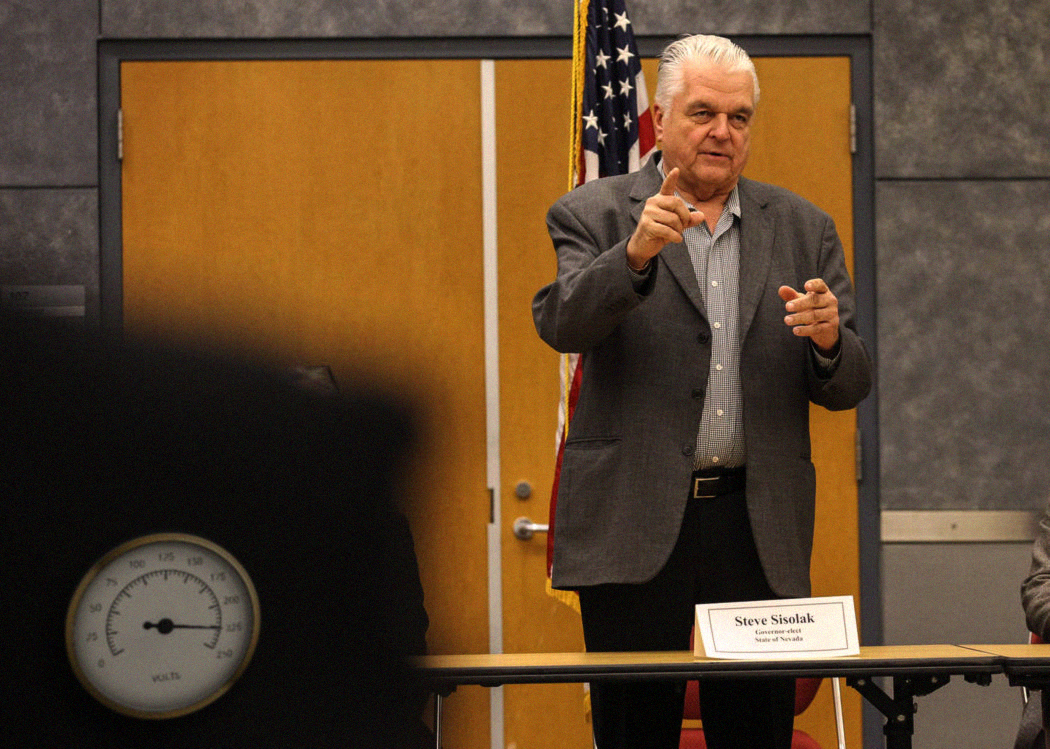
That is **225** V
